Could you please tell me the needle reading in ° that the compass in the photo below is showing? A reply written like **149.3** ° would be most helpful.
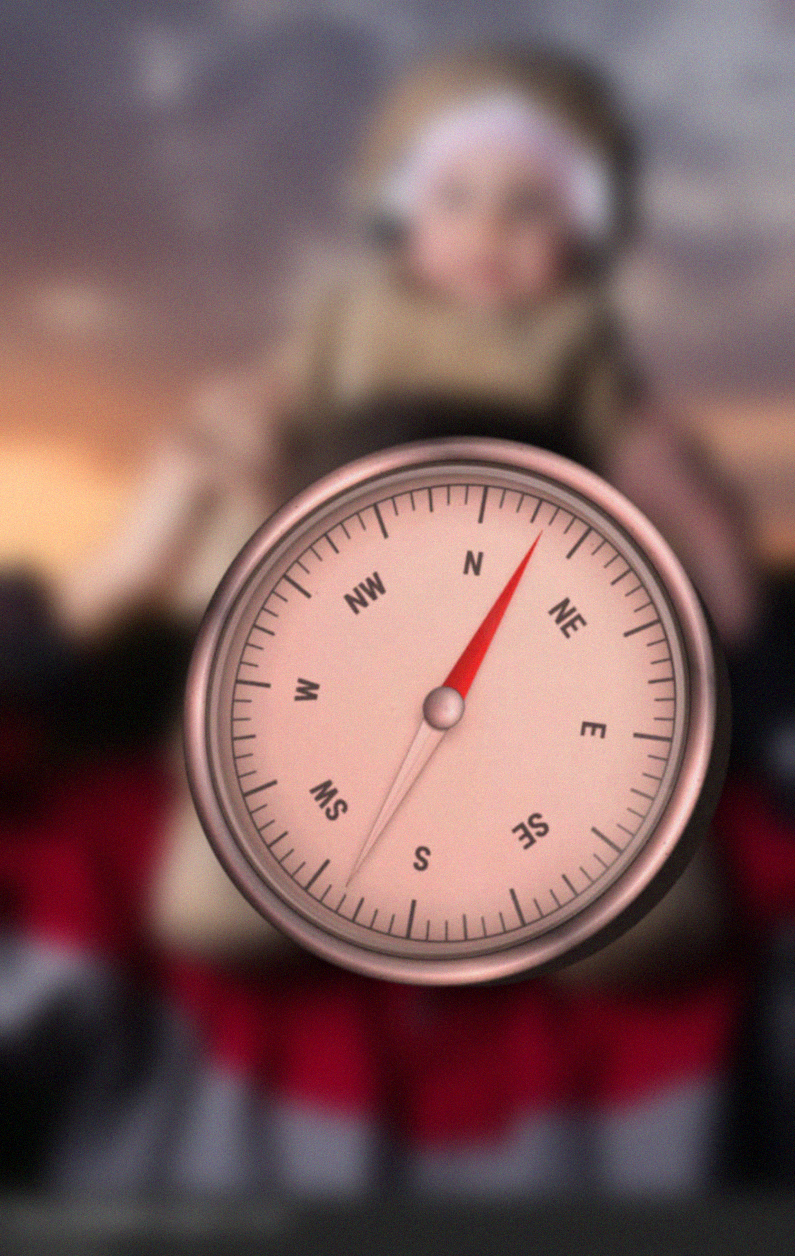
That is **20** °
